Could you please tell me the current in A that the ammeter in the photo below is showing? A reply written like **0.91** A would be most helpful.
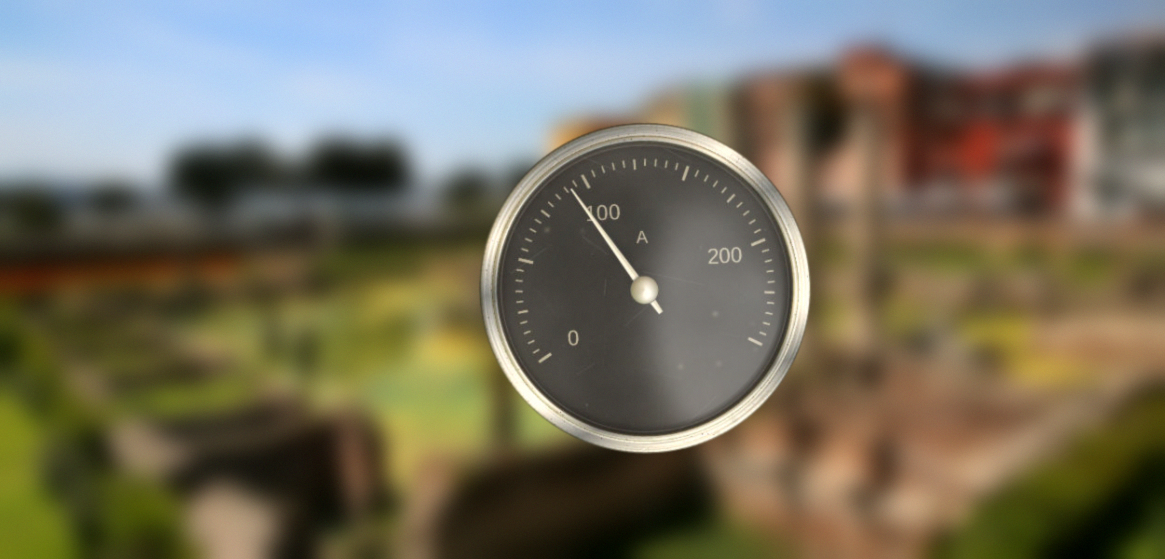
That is **92.5** A
